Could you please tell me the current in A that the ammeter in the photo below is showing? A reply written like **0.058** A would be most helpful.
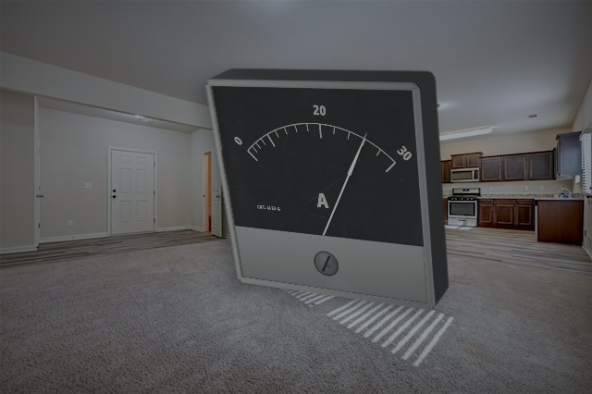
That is **26** A
